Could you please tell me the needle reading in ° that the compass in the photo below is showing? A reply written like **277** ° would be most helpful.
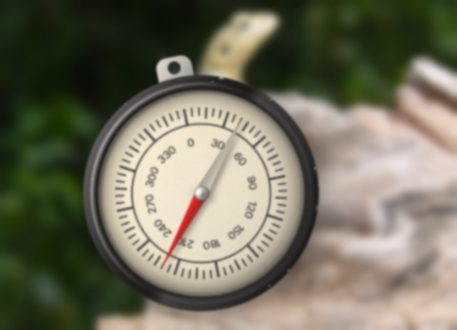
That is **220** °
